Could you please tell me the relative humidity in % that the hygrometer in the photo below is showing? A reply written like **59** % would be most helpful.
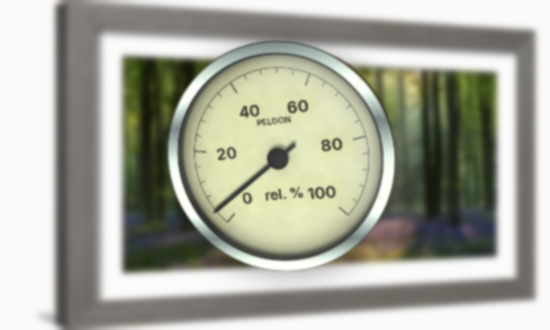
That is **4** %
